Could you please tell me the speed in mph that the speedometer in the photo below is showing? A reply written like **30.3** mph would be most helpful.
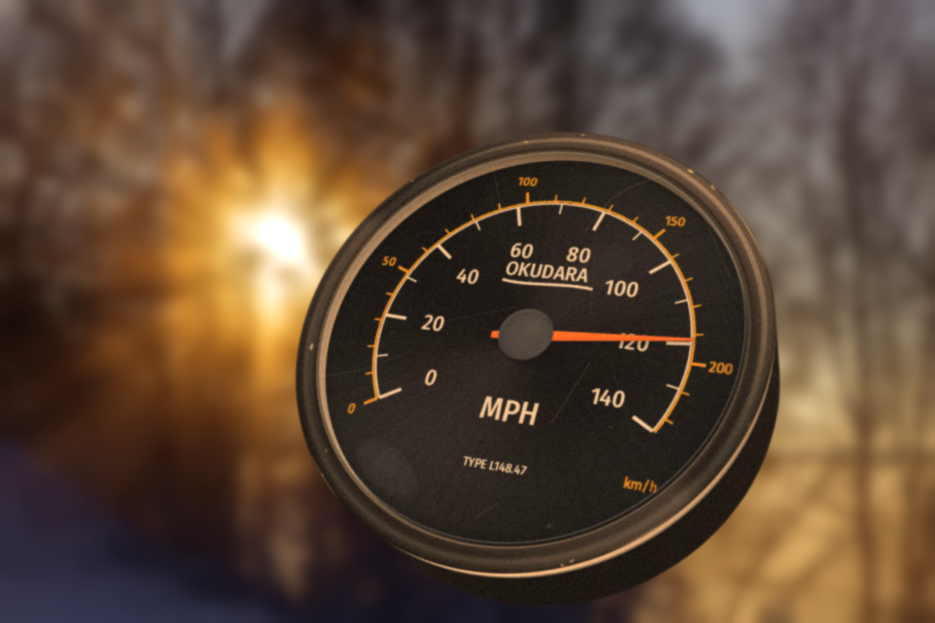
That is **120** mph
